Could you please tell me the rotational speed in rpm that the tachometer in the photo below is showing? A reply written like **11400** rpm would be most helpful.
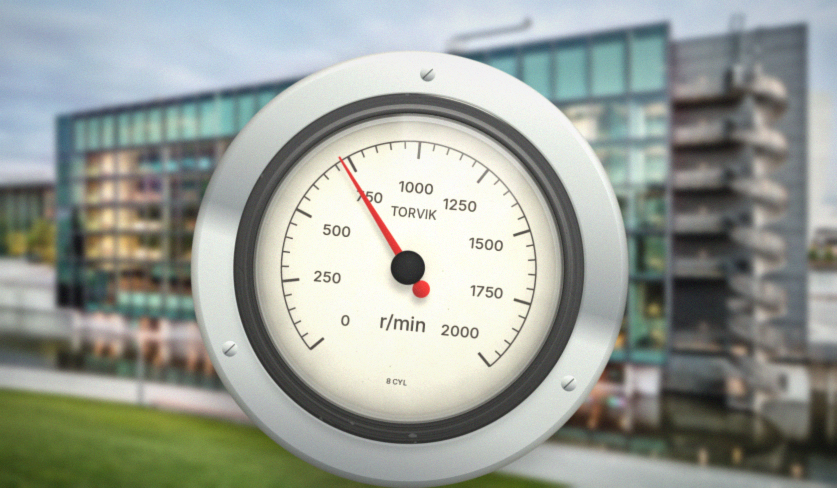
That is **725** rpm
